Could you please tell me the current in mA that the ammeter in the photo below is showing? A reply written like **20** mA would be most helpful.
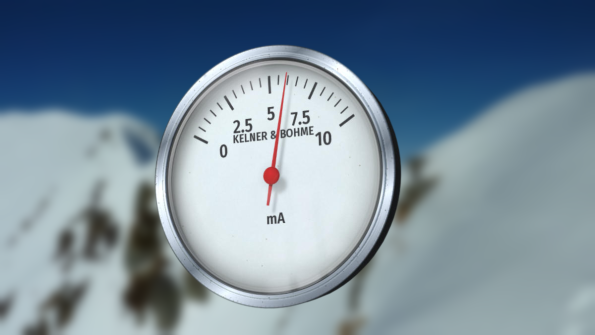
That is **6** mA
